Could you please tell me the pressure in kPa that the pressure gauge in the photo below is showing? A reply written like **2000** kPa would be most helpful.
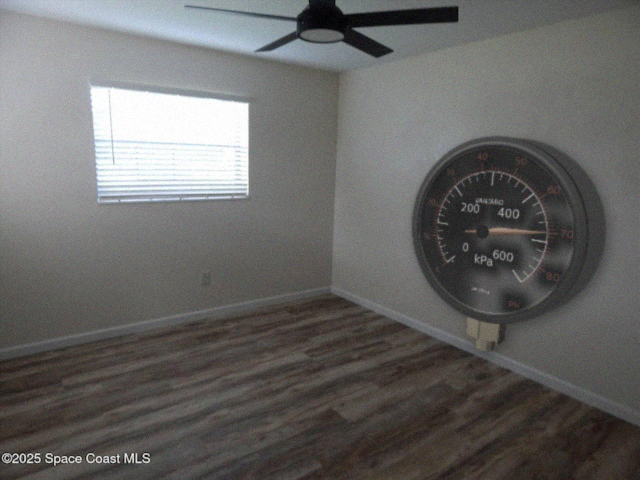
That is **480** kPa
